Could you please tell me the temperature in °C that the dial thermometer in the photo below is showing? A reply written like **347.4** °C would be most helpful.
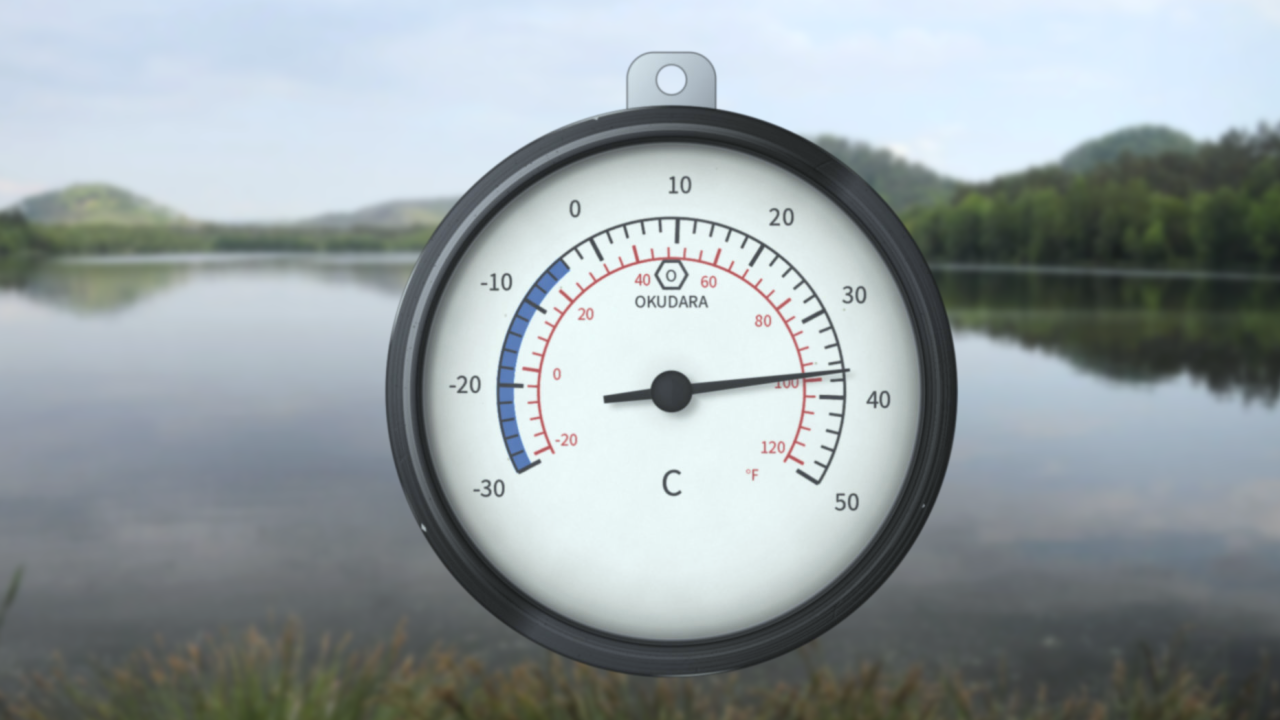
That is **37** °C
